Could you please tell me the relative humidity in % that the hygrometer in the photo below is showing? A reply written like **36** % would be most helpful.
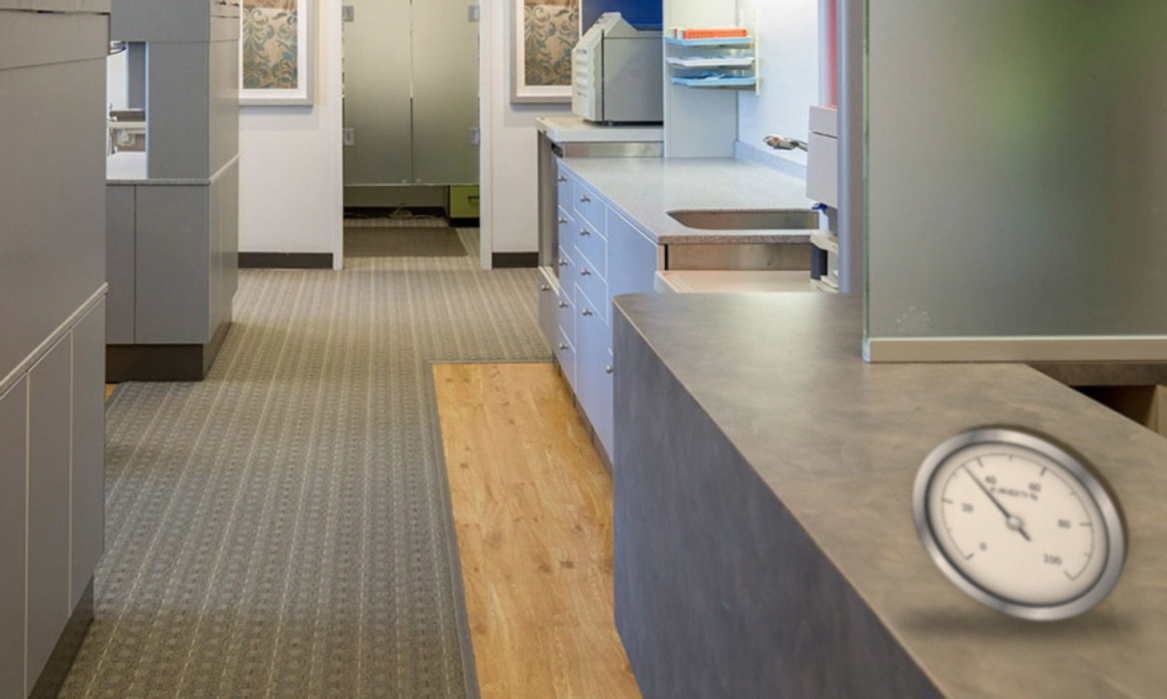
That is **35** %
